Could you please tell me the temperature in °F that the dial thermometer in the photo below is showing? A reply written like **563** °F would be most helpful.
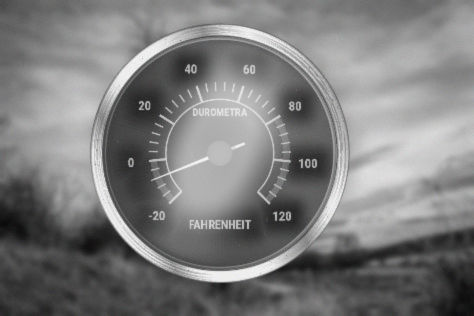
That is **-8** °F
